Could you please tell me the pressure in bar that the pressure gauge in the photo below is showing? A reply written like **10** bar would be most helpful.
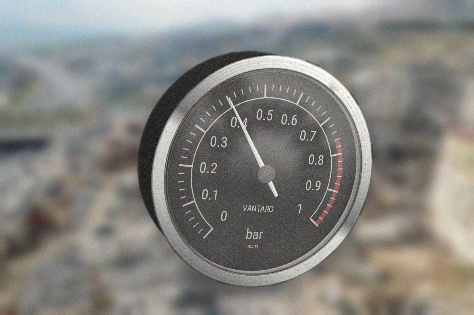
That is **0.4** bar
